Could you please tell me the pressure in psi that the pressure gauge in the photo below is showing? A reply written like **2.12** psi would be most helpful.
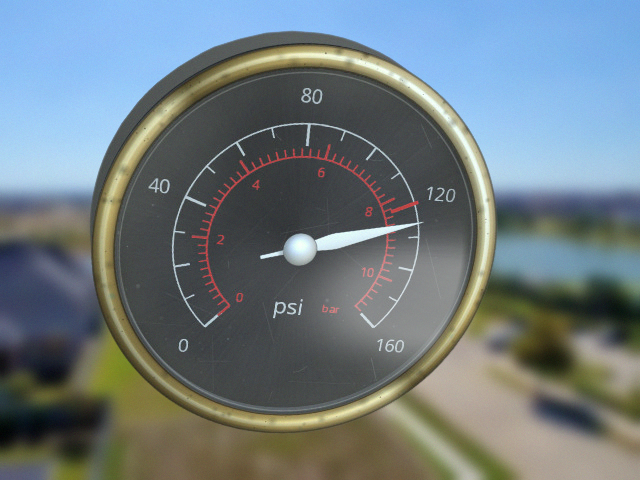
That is **125** psi
